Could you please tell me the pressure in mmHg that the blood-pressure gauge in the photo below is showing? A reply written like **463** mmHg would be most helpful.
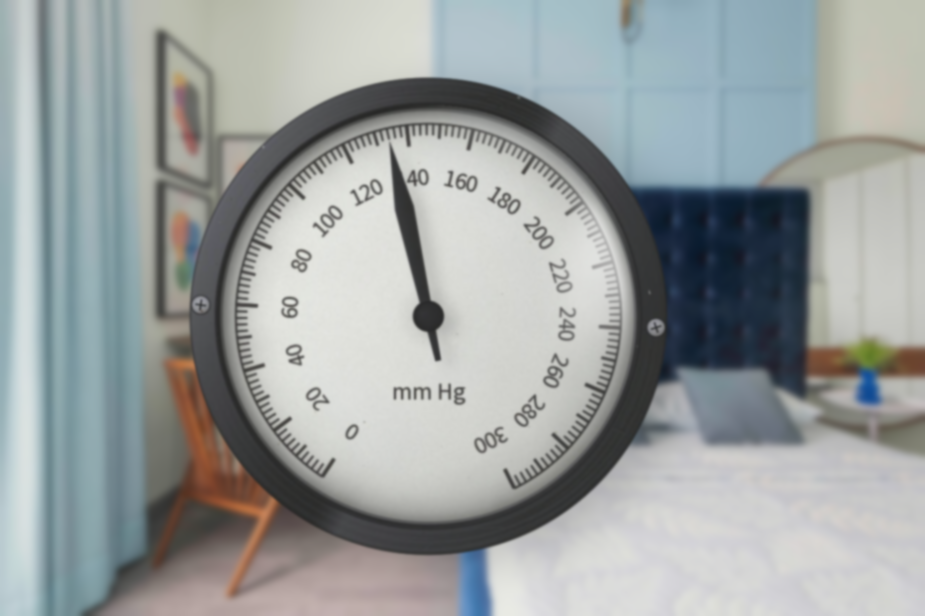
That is **134** mmHg
